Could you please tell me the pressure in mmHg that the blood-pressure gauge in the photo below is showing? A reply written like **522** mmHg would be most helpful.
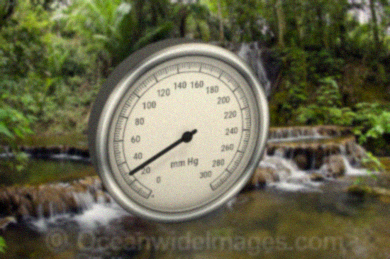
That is **30** mmHg
